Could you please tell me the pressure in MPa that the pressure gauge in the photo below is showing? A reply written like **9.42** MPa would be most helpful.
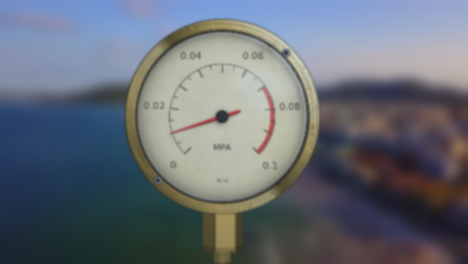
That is **0.01** MPa
